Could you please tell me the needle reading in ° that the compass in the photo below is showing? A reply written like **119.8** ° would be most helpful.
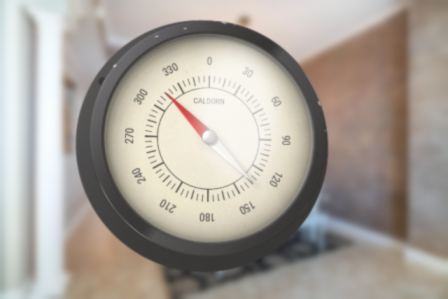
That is **315** °
